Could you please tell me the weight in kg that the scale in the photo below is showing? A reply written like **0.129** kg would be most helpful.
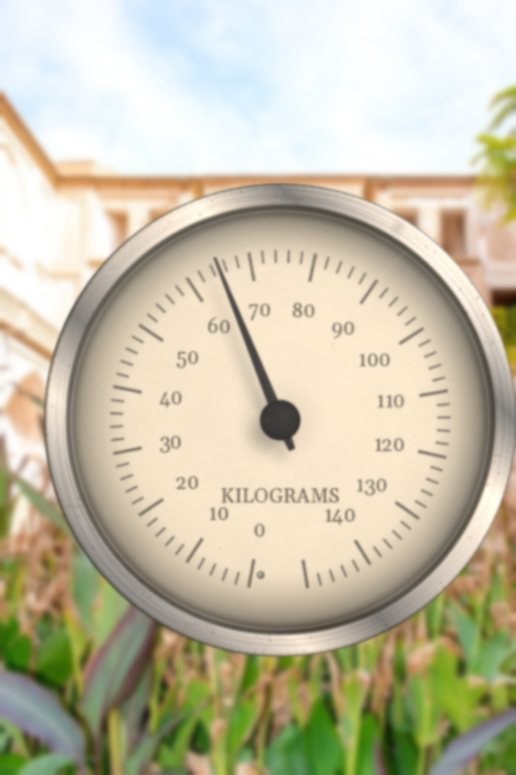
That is **65** kg
